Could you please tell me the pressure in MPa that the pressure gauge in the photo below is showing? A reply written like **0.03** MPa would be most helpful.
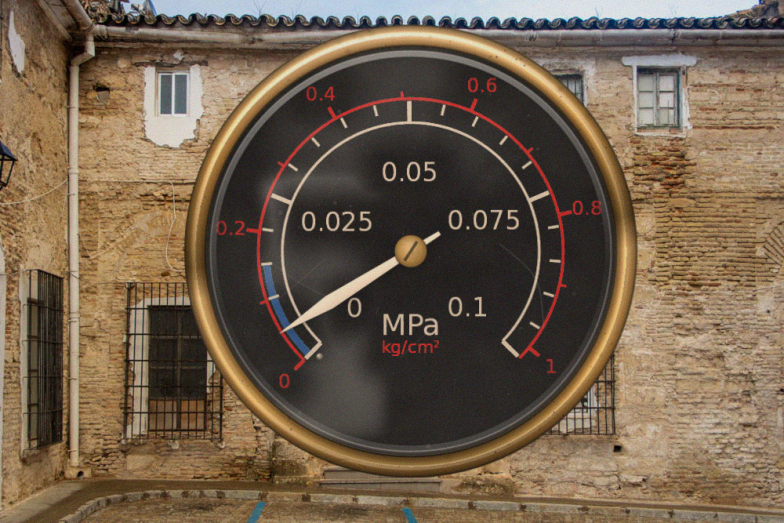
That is **0.005** MPa
